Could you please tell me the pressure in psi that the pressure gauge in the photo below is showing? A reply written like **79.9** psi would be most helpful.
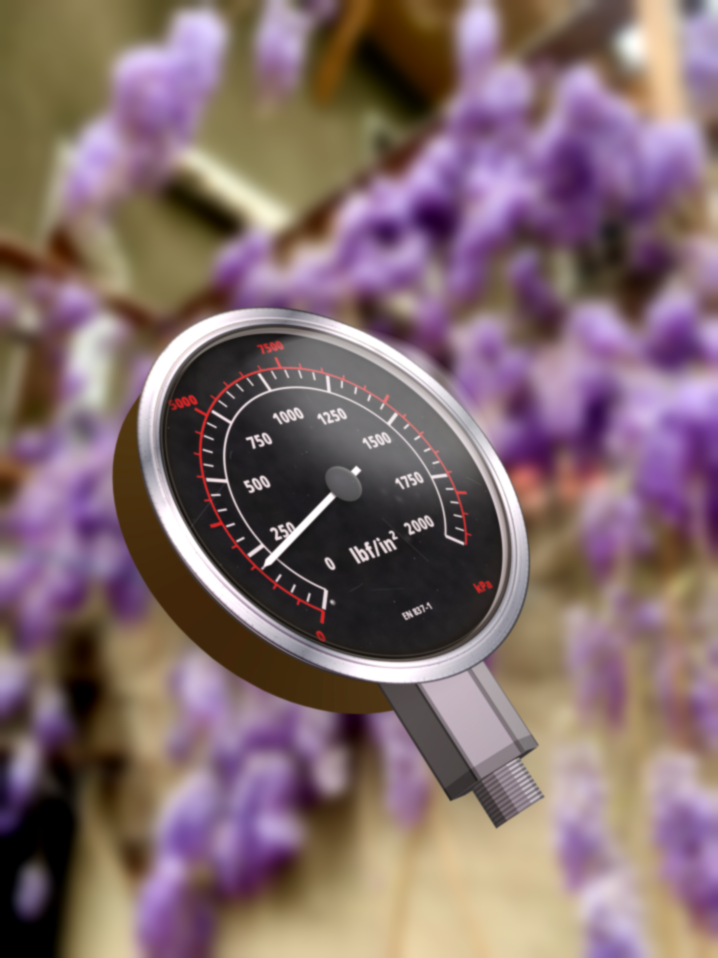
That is **200** psi
